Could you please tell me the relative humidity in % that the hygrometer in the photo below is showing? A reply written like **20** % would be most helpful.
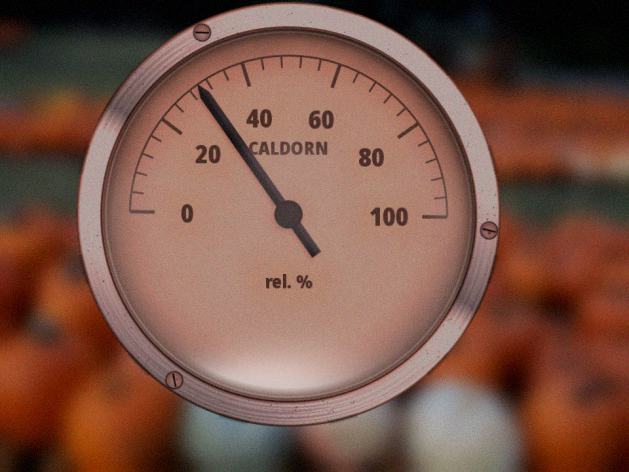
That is **30** %
